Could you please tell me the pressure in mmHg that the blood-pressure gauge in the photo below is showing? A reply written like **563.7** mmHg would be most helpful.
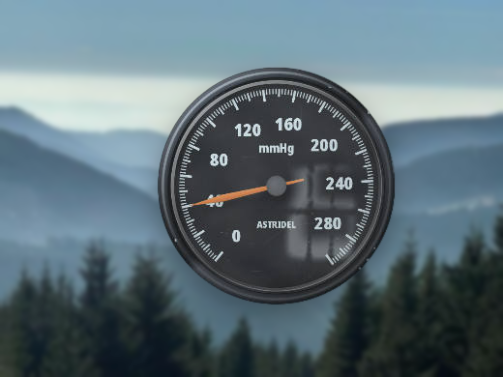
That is **40** mmHg
